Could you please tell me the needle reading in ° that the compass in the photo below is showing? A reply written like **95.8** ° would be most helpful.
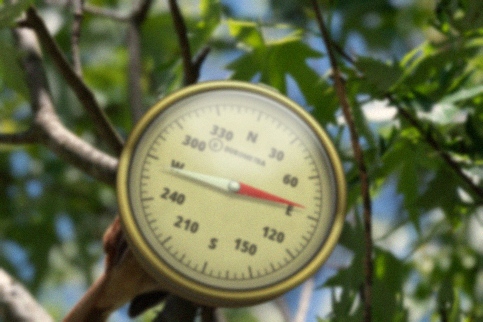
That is **85** °
